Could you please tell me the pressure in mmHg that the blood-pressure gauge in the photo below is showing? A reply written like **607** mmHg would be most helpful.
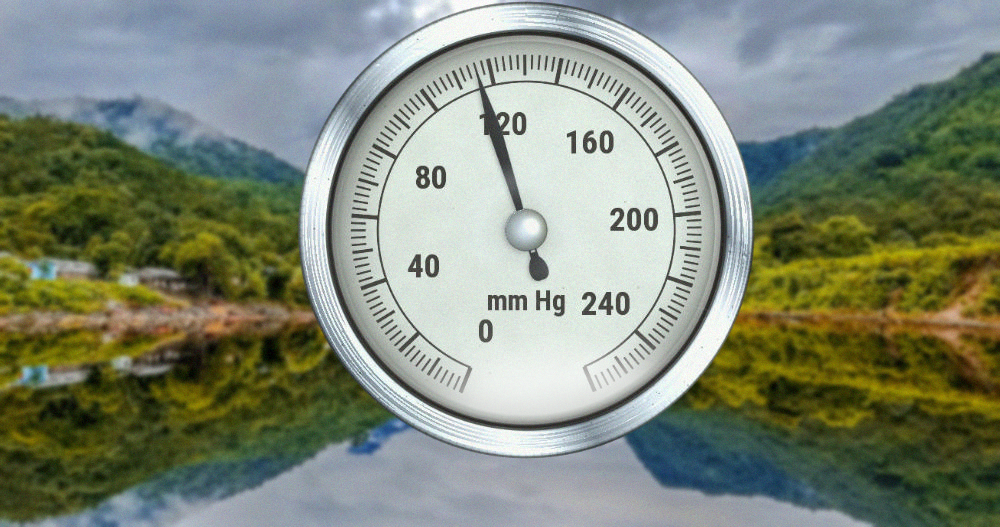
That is **116** mmHg
